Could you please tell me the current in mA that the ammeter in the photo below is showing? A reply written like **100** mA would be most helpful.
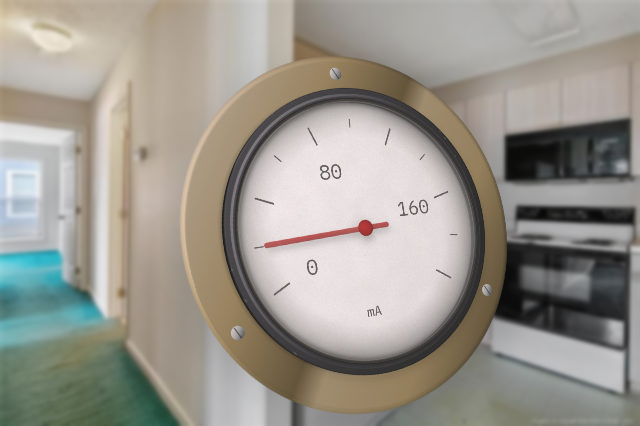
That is **20** mA
